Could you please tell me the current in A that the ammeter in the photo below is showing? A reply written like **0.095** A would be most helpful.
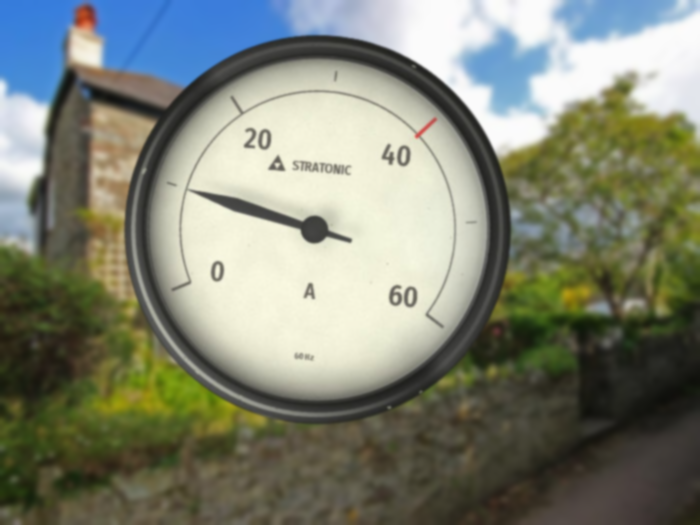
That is **10** A
